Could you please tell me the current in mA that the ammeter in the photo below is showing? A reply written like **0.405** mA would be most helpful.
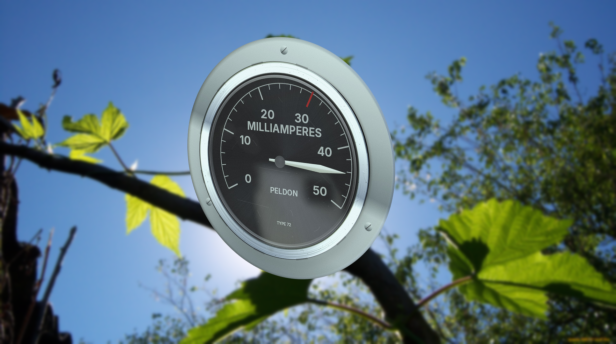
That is **44** mA
